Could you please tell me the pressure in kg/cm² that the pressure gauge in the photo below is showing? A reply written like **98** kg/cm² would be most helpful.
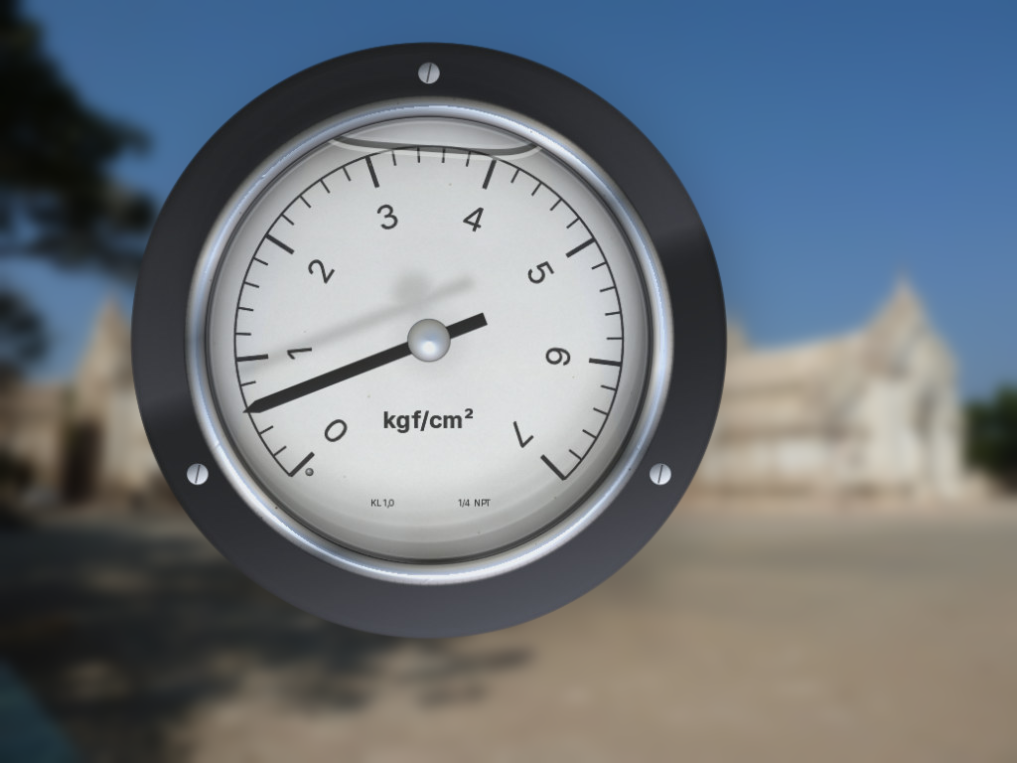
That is **0.6** kg/cm²
